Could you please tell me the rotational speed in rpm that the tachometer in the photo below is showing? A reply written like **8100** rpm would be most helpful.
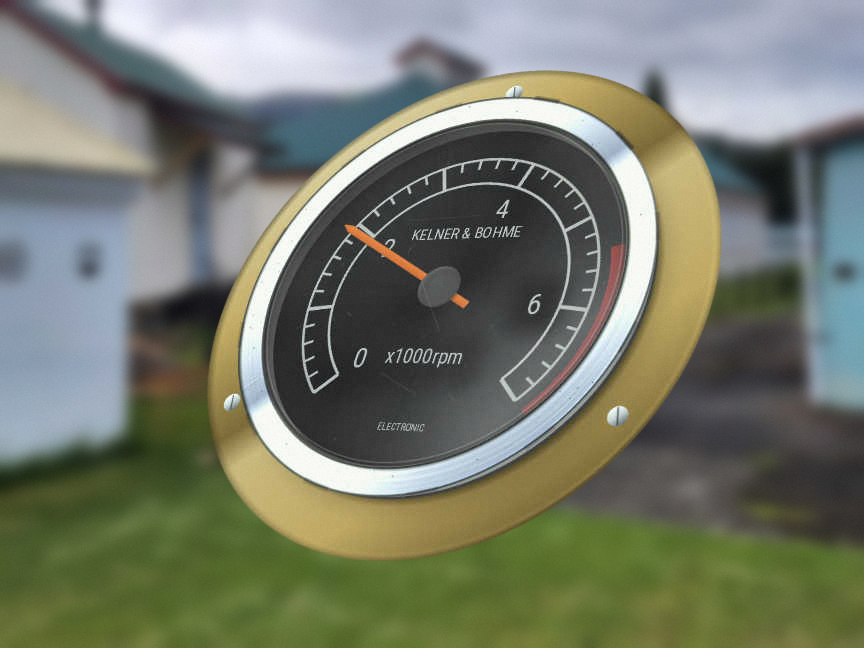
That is **1900** rpm
